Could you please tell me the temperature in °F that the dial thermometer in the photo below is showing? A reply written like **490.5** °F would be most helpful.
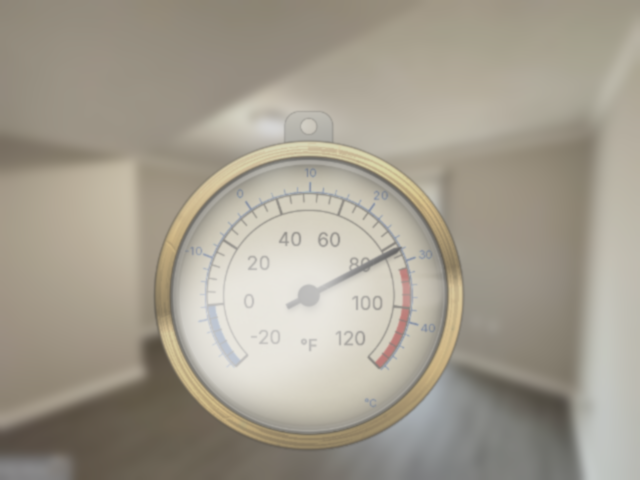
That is **82** °F
